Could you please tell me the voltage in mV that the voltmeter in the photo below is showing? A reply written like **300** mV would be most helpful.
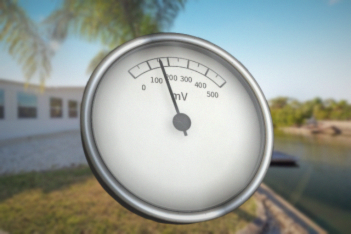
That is **150** mV
